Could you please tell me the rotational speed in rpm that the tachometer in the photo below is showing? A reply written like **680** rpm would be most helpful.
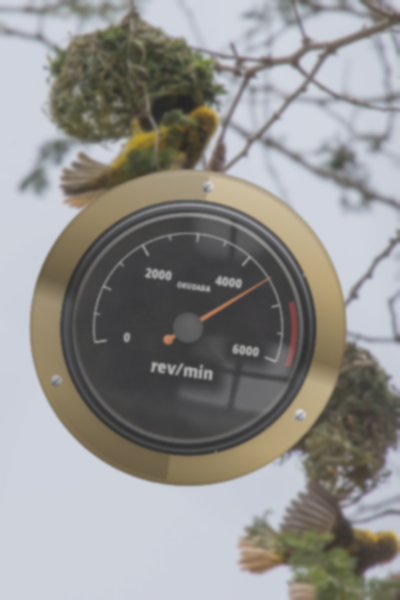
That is **4500** rpm
